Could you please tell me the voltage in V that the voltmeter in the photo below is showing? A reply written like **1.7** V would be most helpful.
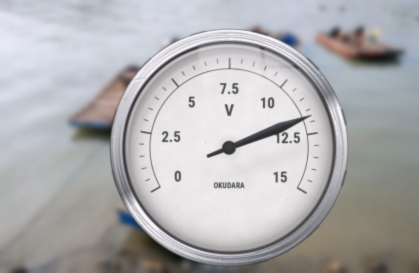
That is **11.75** V
